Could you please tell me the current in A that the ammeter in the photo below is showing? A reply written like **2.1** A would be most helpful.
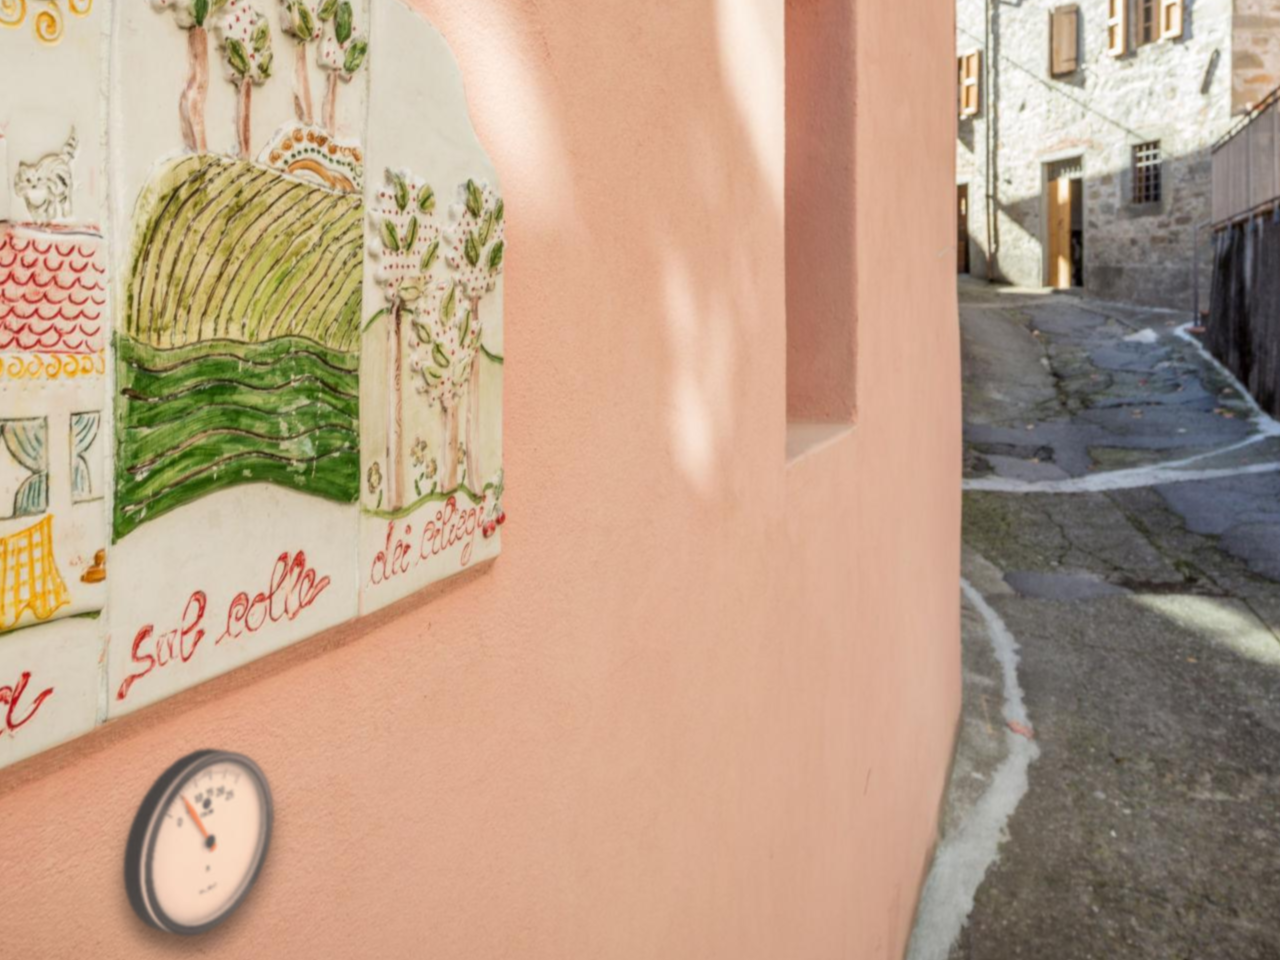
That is **5** A
